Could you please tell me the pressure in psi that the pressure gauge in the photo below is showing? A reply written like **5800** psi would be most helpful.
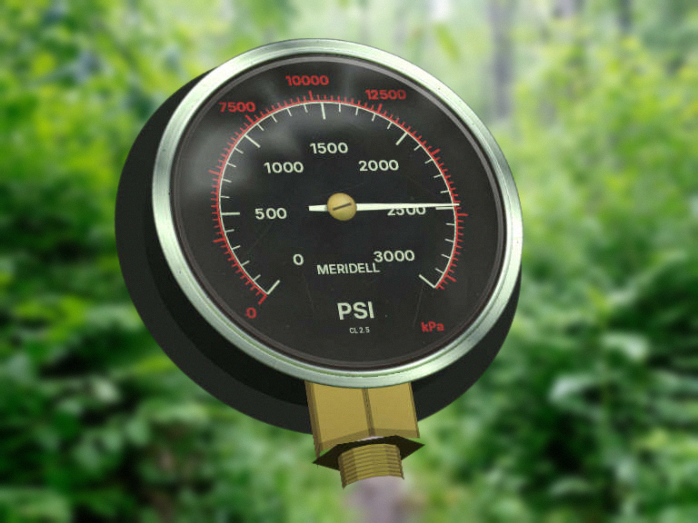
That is **2500** psi
